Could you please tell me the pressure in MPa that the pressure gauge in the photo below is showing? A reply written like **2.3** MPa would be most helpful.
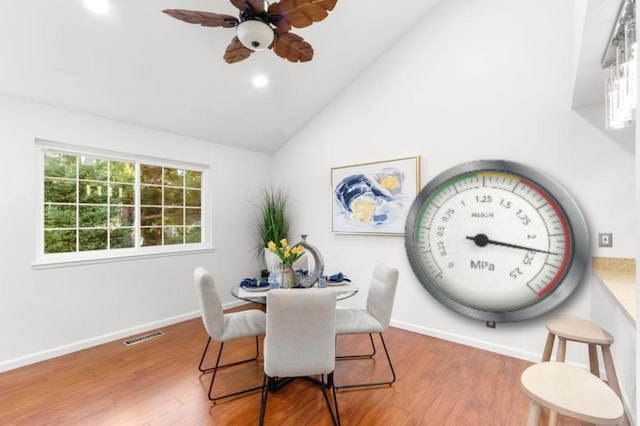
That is **2.15** MPa
